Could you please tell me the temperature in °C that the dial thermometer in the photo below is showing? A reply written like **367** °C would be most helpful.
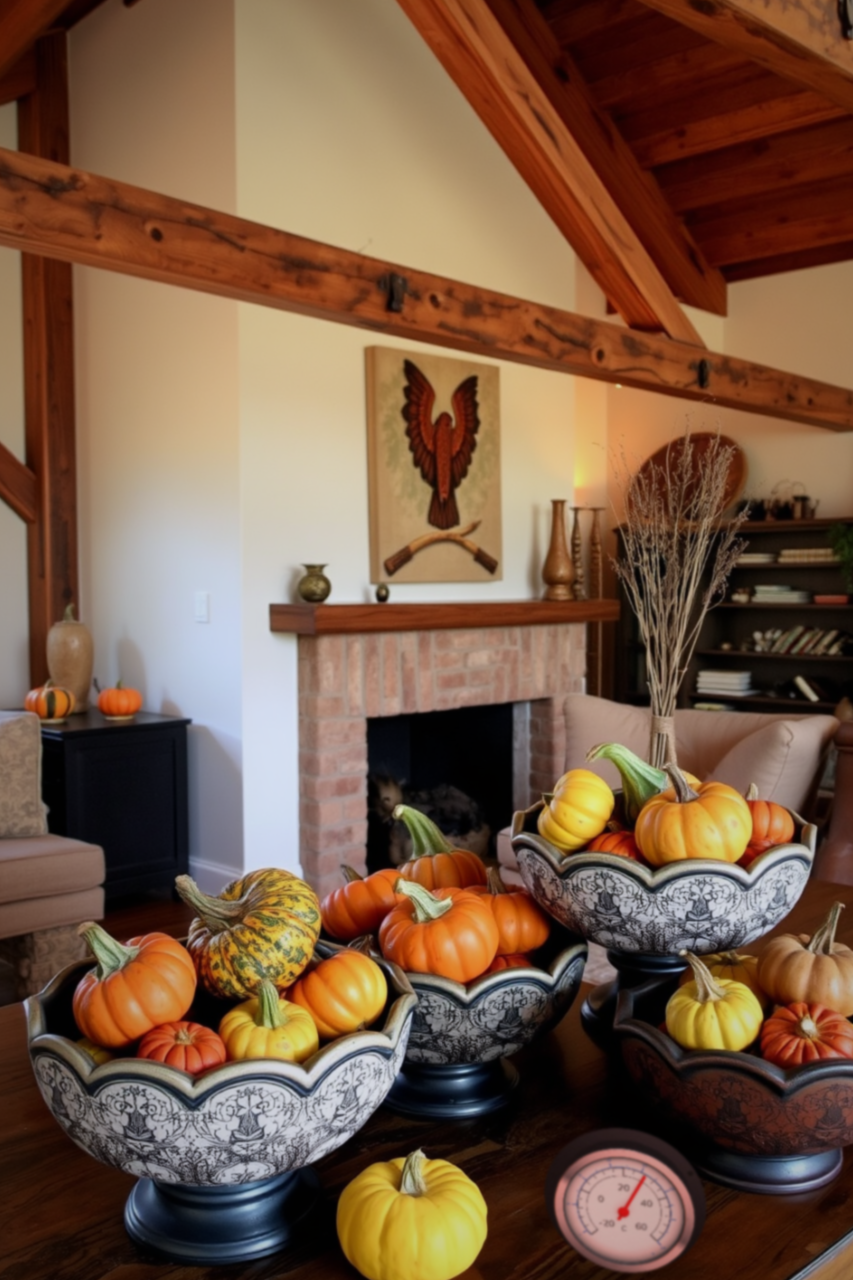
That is **28** °C
